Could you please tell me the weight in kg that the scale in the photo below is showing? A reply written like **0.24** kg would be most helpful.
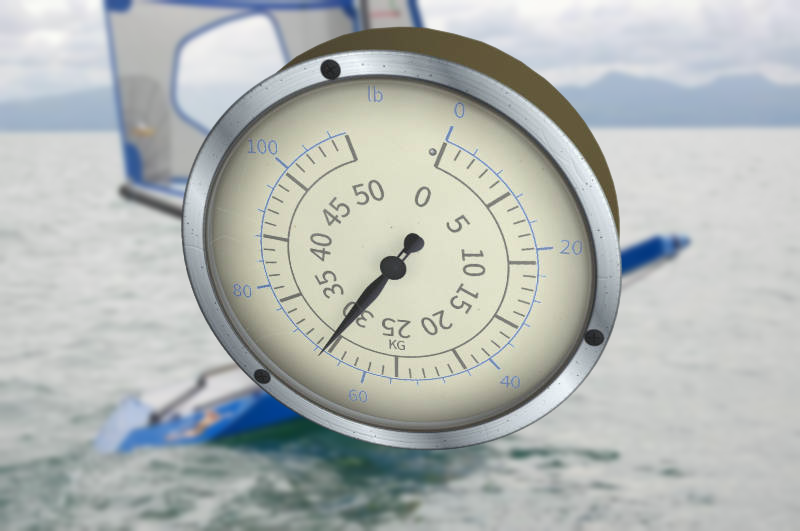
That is **30.5** kg
